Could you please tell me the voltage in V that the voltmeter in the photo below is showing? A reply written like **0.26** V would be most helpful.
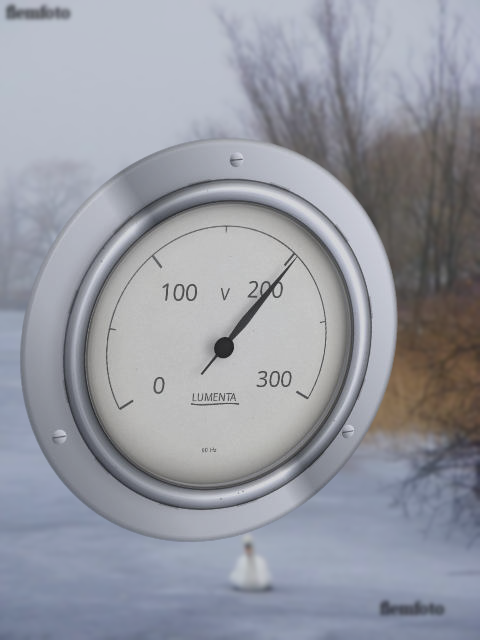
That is **200** V
